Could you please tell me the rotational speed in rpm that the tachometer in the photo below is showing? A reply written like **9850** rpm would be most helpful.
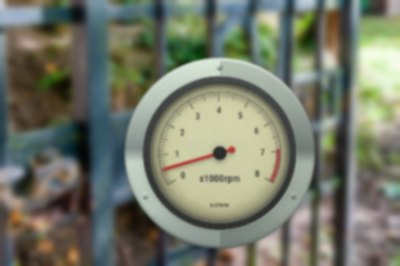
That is **500** rpm
